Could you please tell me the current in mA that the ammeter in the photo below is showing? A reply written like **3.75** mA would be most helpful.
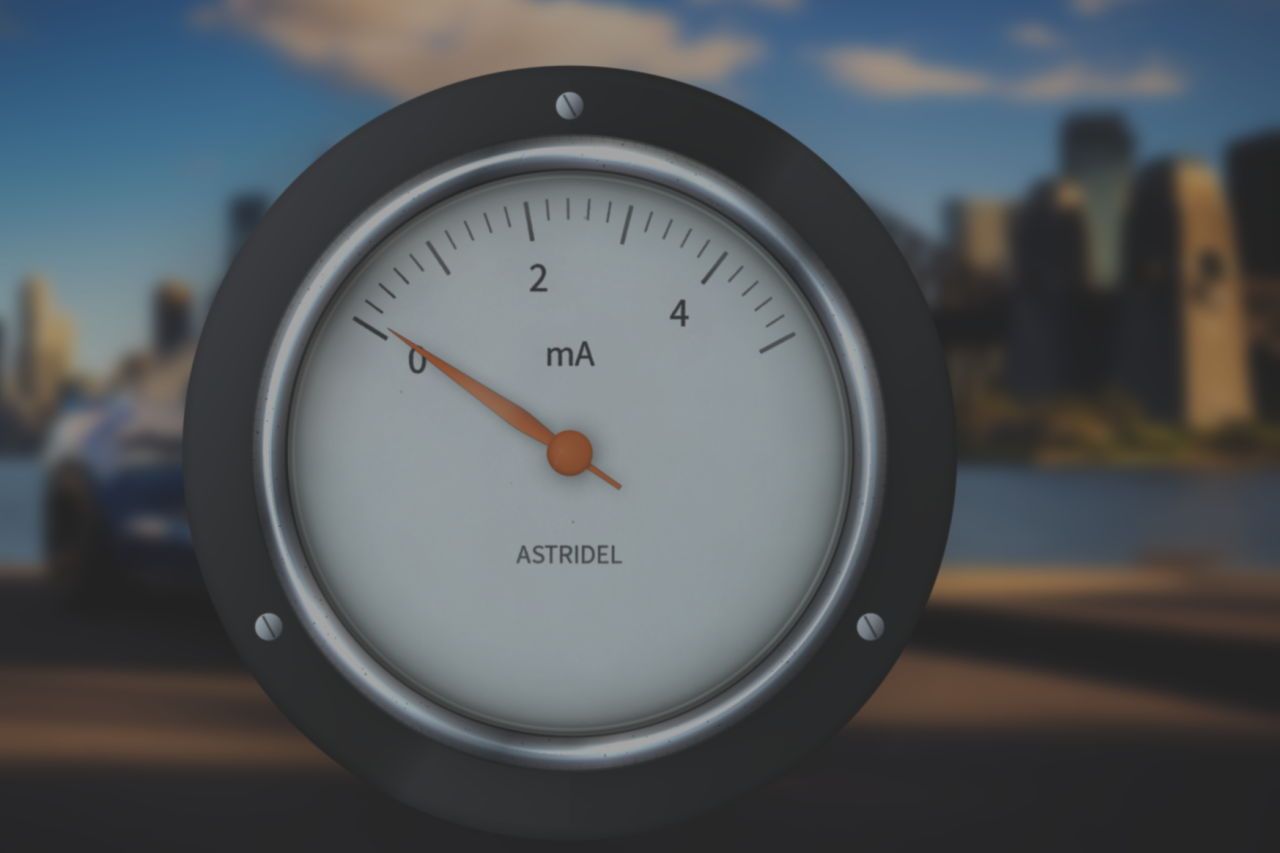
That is **0.1** mA
